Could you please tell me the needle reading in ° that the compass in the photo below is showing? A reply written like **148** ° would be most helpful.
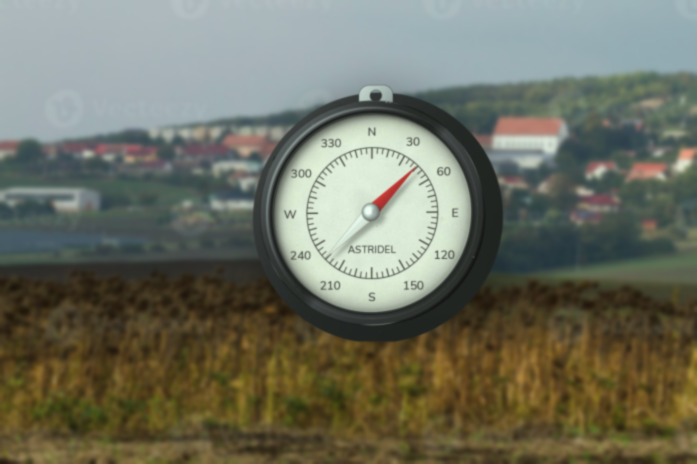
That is **45** °
